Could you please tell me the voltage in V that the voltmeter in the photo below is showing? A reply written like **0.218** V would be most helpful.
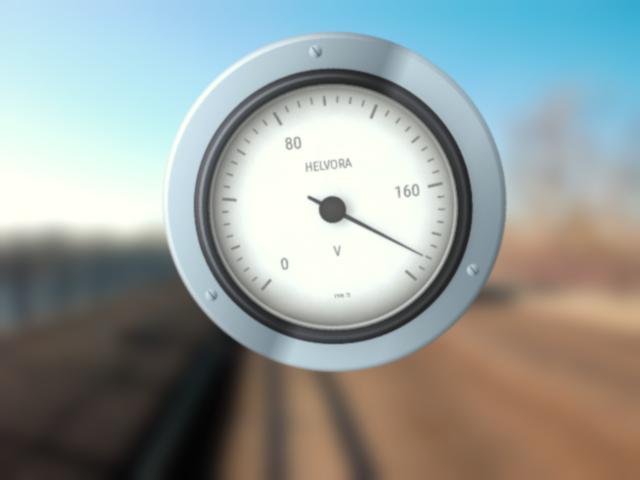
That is **190** V
